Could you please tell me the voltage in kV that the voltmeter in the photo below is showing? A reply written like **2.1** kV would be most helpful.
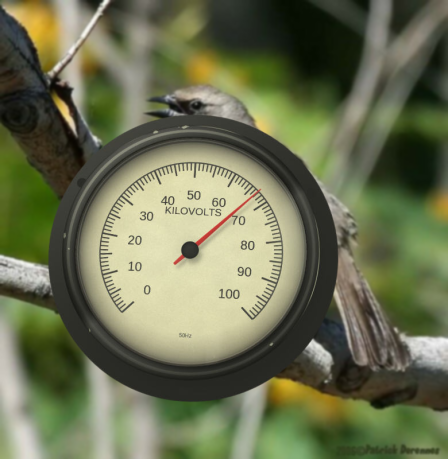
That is **67** kV
